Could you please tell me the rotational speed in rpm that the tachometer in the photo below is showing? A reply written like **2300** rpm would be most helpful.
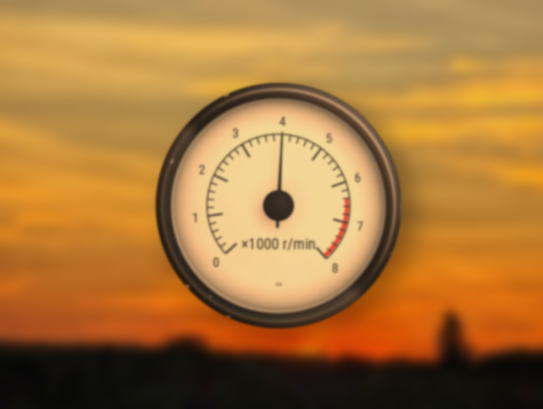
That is **4000** rpm
